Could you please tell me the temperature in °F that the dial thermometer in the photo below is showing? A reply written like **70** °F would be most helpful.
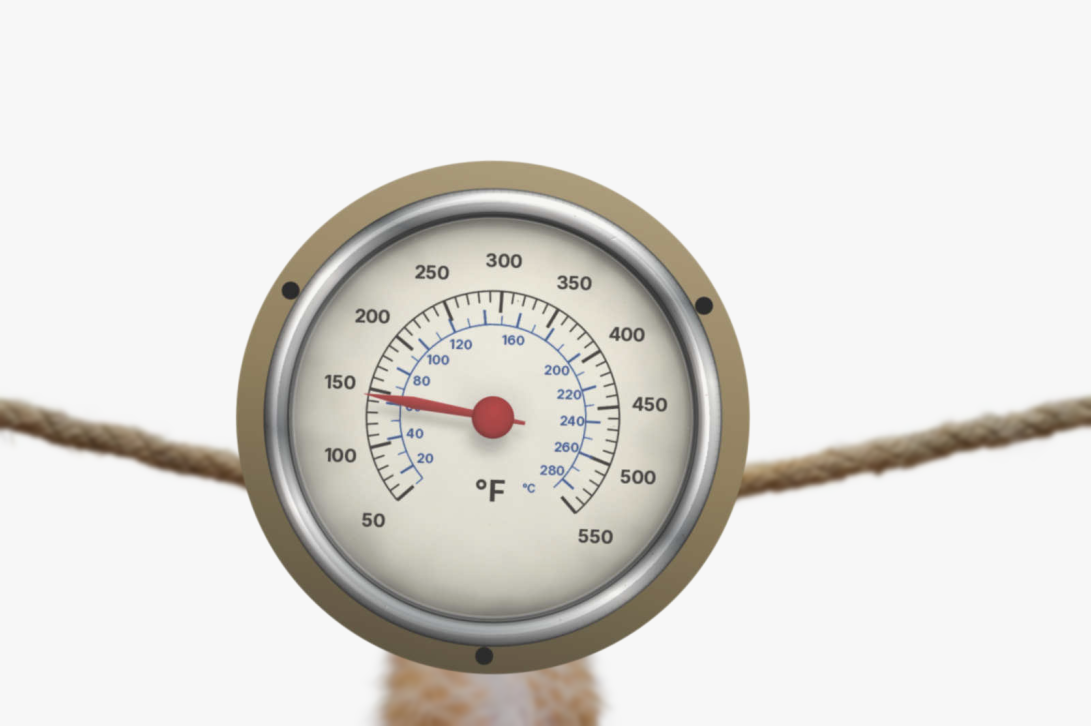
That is **145** °F
